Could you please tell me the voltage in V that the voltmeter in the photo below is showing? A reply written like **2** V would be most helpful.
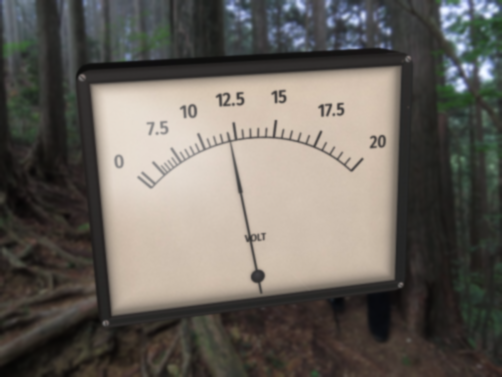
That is **12** V
